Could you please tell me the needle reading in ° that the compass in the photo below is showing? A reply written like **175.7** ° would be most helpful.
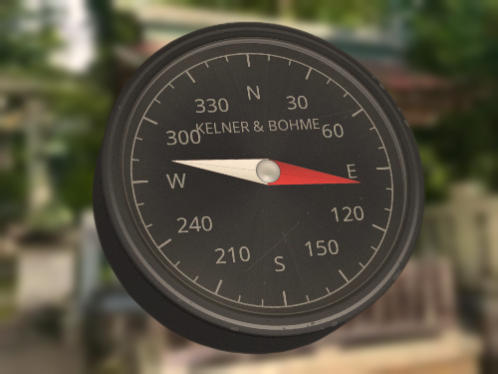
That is **100** °
